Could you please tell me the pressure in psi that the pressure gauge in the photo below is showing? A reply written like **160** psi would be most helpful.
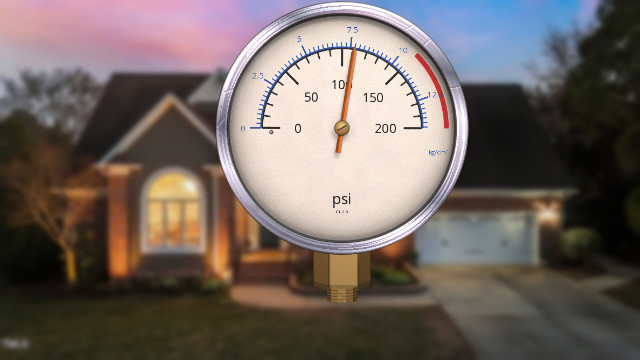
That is **110** psi
